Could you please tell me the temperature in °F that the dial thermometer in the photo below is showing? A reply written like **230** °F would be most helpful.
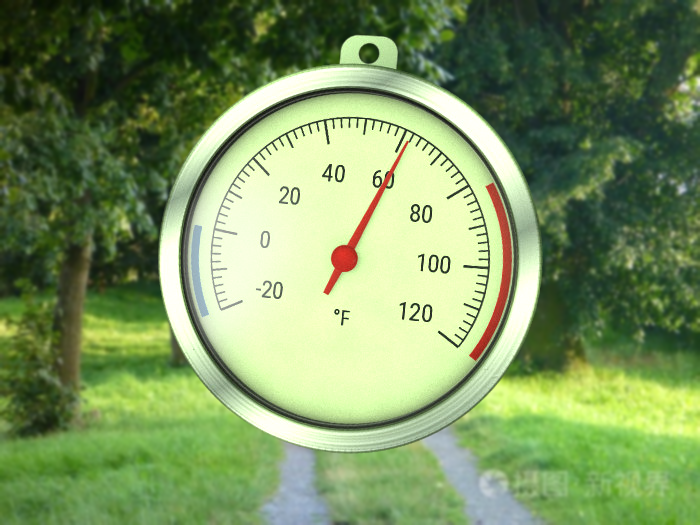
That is **62** °F
